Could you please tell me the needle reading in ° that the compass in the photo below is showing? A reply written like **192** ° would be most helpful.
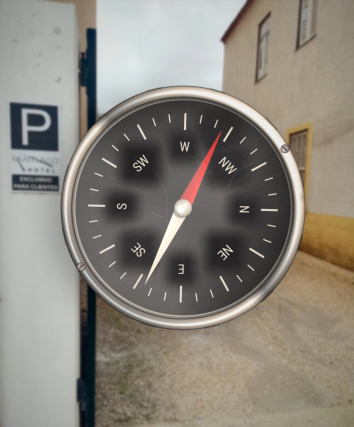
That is **295** °
